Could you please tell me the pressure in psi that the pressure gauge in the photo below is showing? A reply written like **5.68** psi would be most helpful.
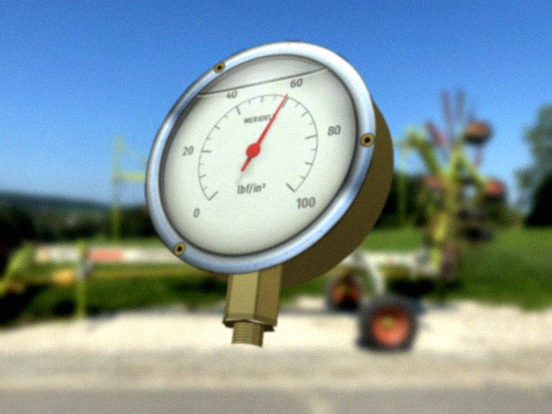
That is **60** psi
